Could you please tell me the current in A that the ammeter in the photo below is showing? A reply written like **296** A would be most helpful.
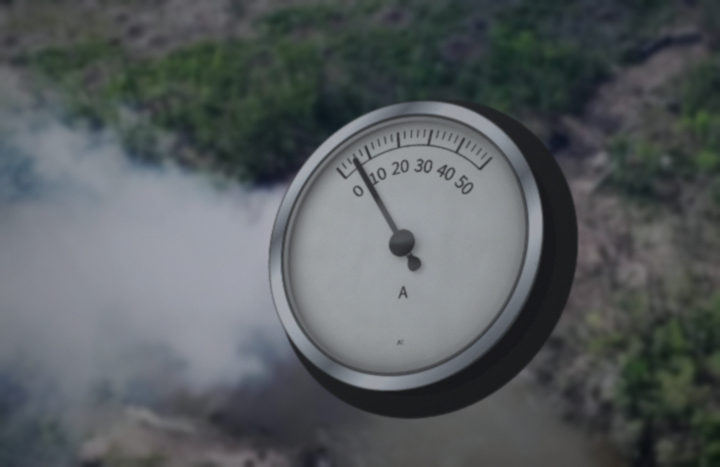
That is **6** A
